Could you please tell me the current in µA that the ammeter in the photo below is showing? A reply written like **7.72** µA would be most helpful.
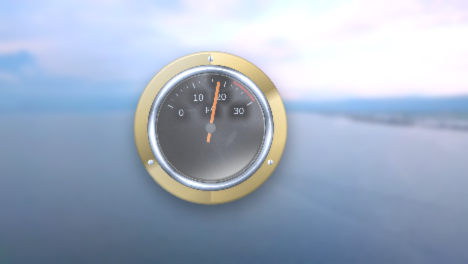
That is **18** µA
